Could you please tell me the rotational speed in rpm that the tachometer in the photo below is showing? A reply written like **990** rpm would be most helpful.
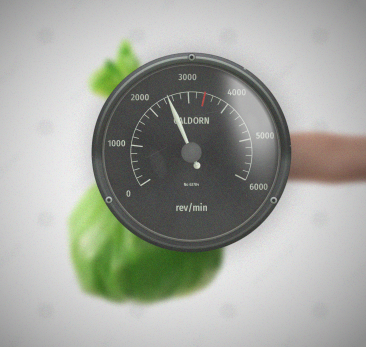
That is **2500** rpm
